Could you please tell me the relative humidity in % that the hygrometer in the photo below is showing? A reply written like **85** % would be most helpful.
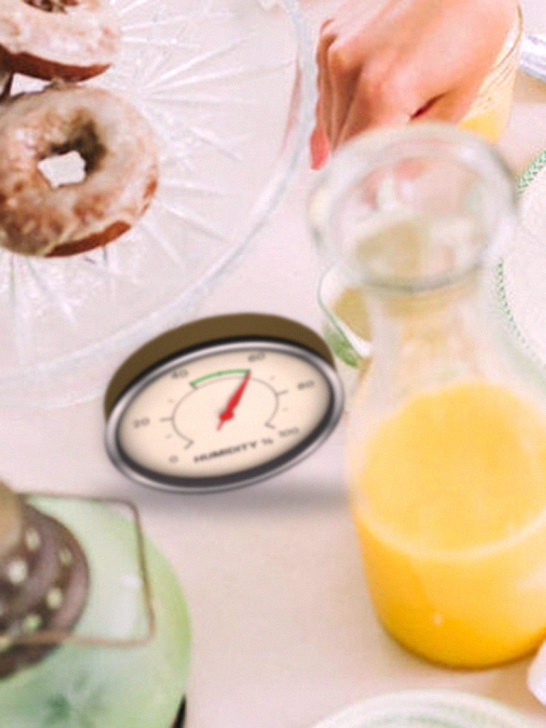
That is **60** %
